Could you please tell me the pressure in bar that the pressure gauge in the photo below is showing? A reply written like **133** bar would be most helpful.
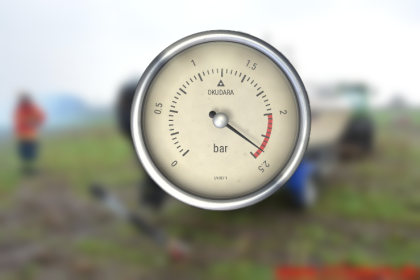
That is **2.4** bar
